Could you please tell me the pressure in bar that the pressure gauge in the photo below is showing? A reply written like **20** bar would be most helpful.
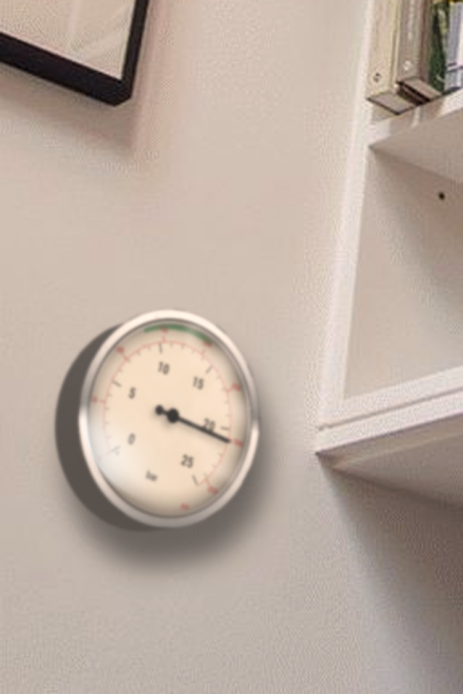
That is **21** bar
